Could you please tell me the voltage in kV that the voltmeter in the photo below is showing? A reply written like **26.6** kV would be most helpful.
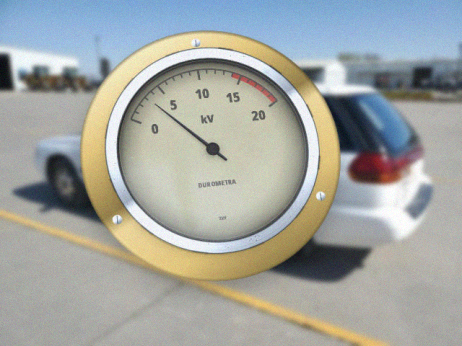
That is **3** kV
